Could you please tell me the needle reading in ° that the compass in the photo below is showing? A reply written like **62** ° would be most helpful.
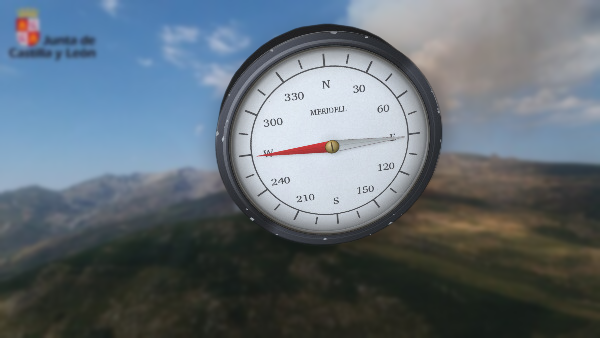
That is **270** °
